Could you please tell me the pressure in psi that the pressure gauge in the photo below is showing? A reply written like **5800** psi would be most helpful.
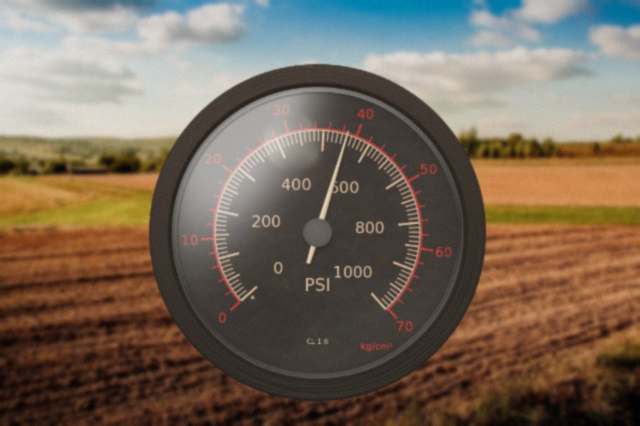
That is **550** psi
